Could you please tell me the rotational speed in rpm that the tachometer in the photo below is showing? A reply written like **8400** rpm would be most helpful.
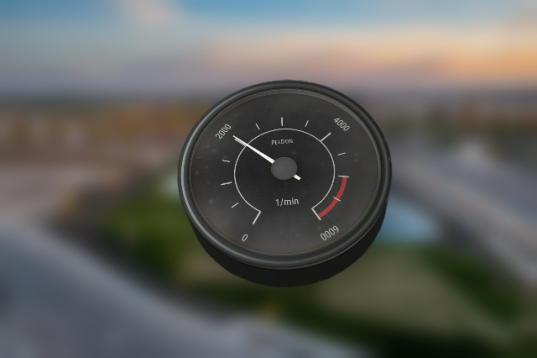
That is **2000** rpm
